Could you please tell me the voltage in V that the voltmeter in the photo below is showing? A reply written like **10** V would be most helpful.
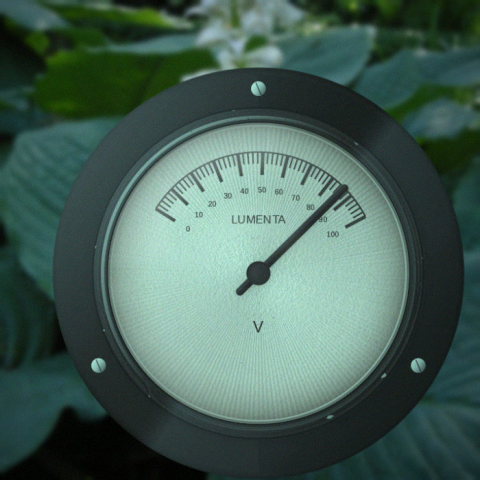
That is **86** V
